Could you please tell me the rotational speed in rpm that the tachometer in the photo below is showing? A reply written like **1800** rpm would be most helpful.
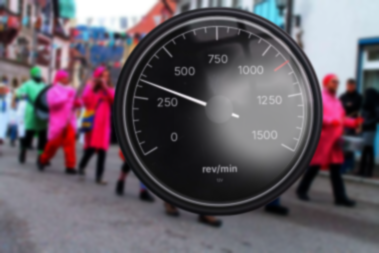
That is **325** rpm
